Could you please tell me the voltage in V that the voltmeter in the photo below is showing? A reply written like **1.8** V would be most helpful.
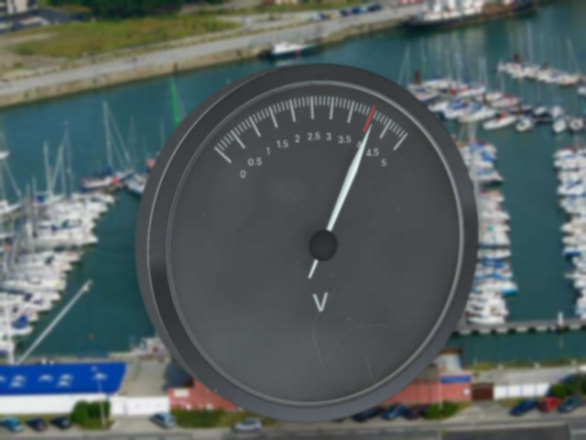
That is **4** V
